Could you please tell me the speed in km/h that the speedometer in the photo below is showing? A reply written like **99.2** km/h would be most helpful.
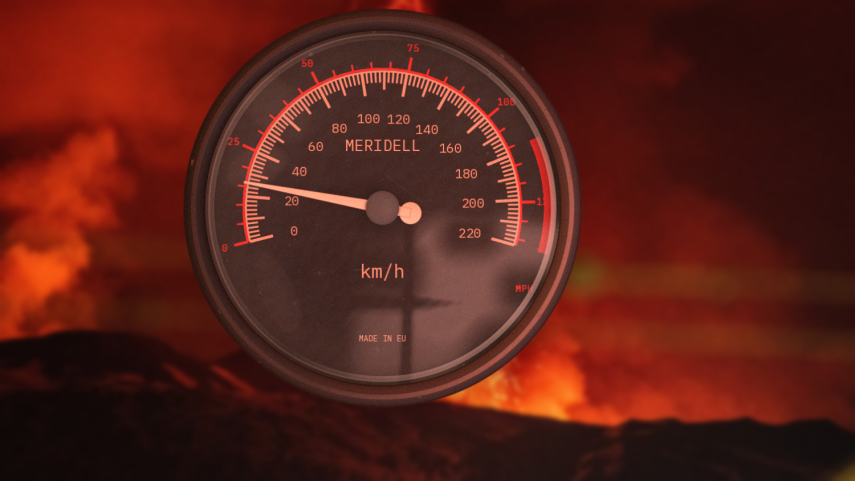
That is **26** km/h
